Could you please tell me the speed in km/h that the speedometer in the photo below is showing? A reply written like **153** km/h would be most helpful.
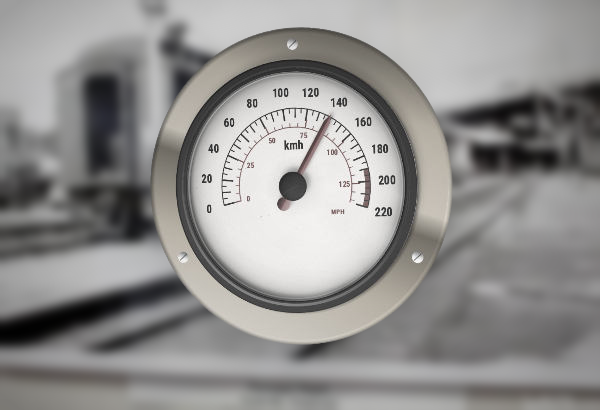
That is **140** km/h
